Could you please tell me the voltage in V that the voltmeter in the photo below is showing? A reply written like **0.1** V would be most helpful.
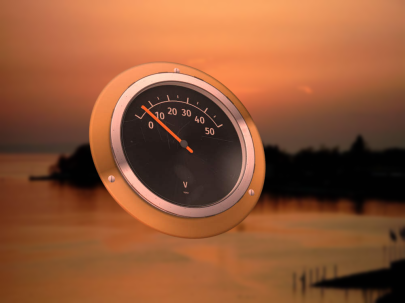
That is **5** V
